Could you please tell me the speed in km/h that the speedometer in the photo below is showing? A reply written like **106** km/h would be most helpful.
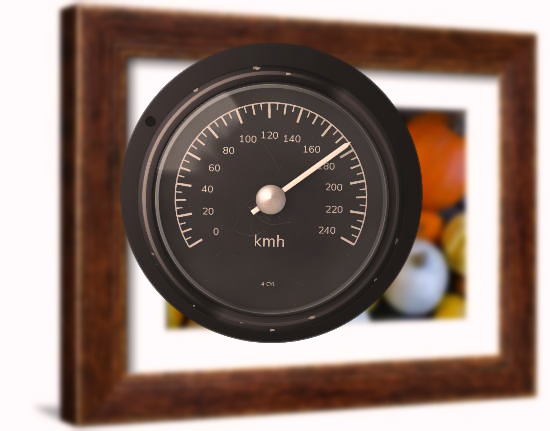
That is **175** km/h
